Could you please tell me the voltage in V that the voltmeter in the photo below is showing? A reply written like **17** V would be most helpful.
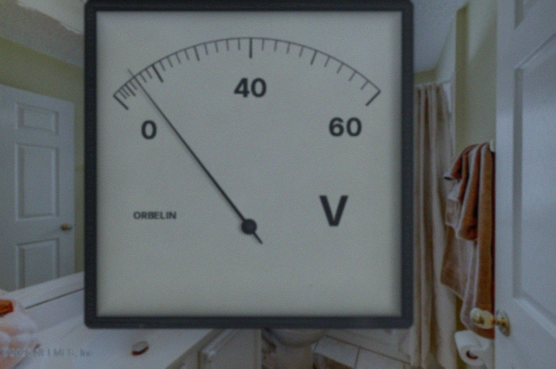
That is **14** V
